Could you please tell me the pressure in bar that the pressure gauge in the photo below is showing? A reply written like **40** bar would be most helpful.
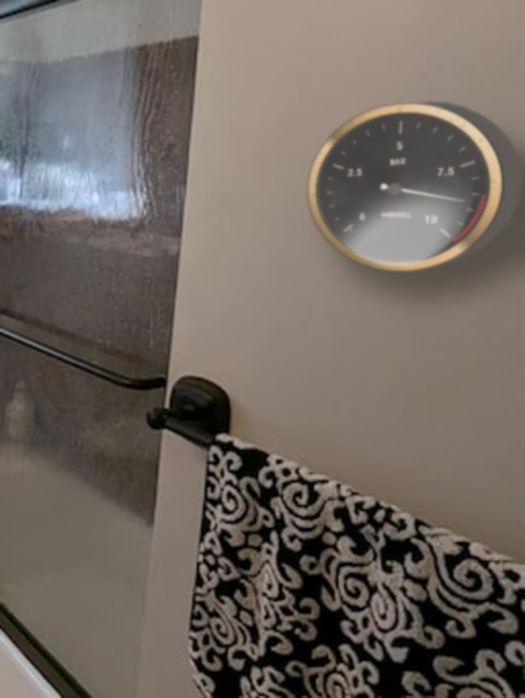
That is **8.75** bar
